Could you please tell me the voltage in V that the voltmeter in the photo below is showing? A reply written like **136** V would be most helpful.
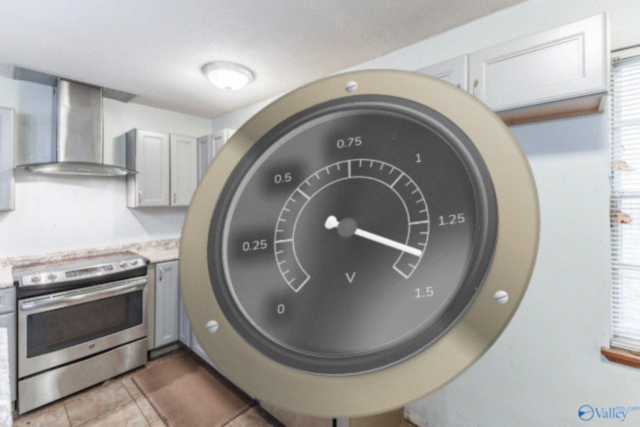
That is **1.4** V
